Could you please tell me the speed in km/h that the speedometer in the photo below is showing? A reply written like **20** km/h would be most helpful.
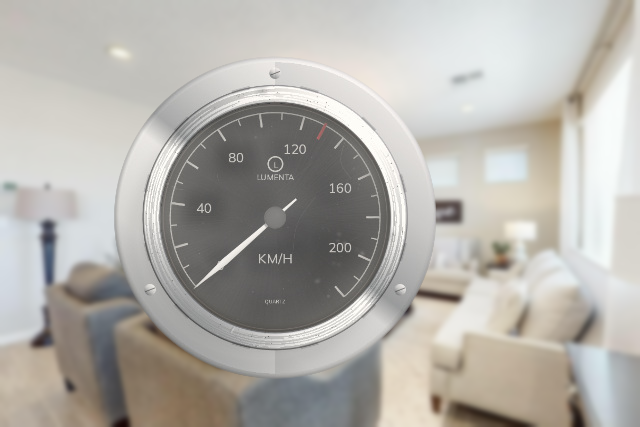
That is **0** km/h
